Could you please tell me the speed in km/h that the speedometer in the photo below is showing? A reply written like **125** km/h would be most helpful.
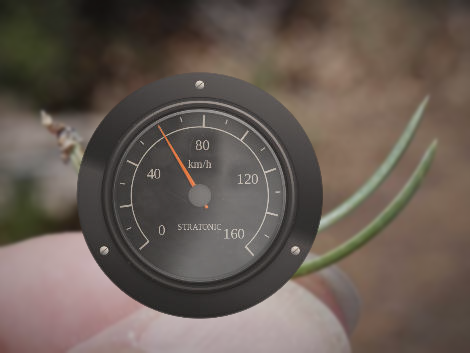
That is **60** km/h
